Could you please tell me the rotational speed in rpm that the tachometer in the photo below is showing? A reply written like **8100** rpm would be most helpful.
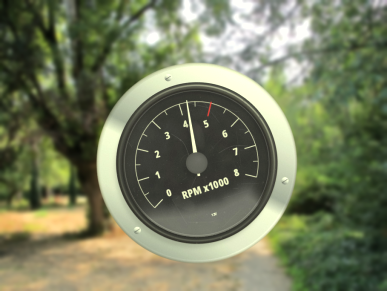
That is **4250** rpm
